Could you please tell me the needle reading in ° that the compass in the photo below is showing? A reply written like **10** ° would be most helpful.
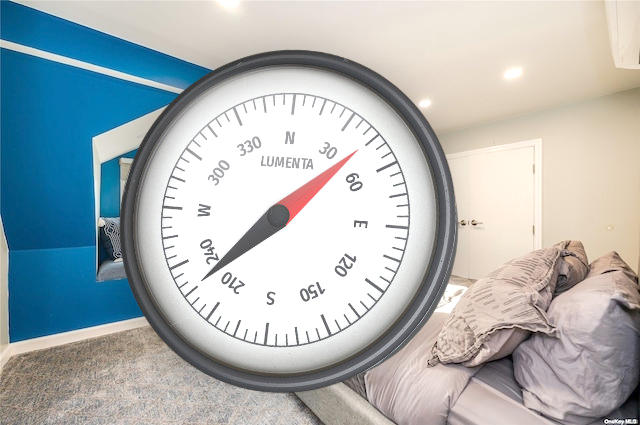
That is **45** °
